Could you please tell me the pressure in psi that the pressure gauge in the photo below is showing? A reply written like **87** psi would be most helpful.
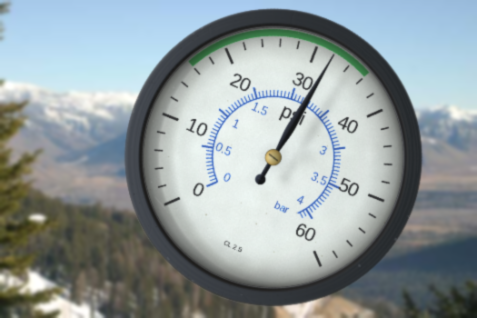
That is **32** psi
